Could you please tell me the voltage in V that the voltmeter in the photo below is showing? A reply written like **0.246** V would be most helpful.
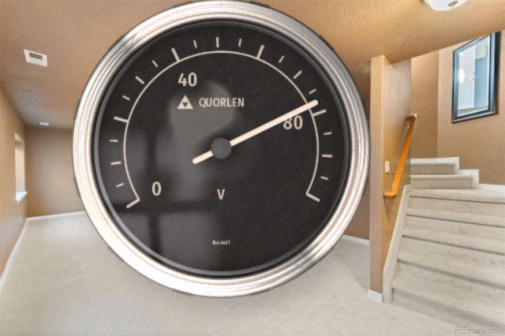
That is **77.5** V
